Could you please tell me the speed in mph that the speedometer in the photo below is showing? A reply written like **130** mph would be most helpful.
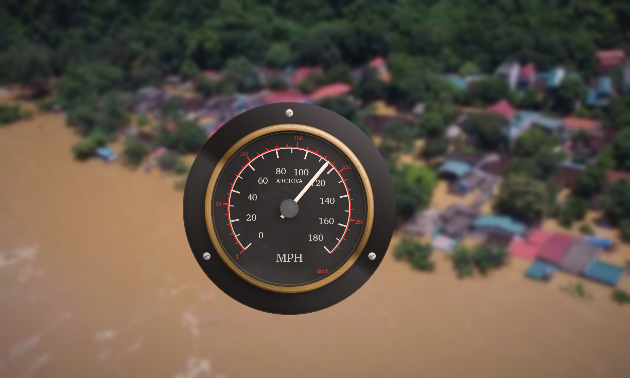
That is **115** mph
